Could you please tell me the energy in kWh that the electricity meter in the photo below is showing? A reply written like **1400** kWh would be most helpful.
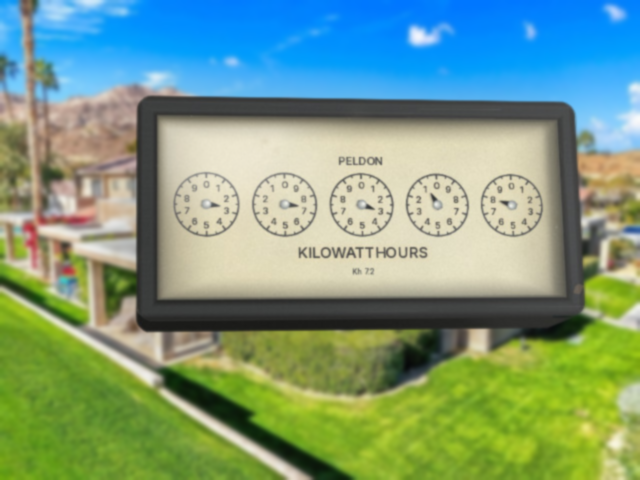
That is **27308** kWh
